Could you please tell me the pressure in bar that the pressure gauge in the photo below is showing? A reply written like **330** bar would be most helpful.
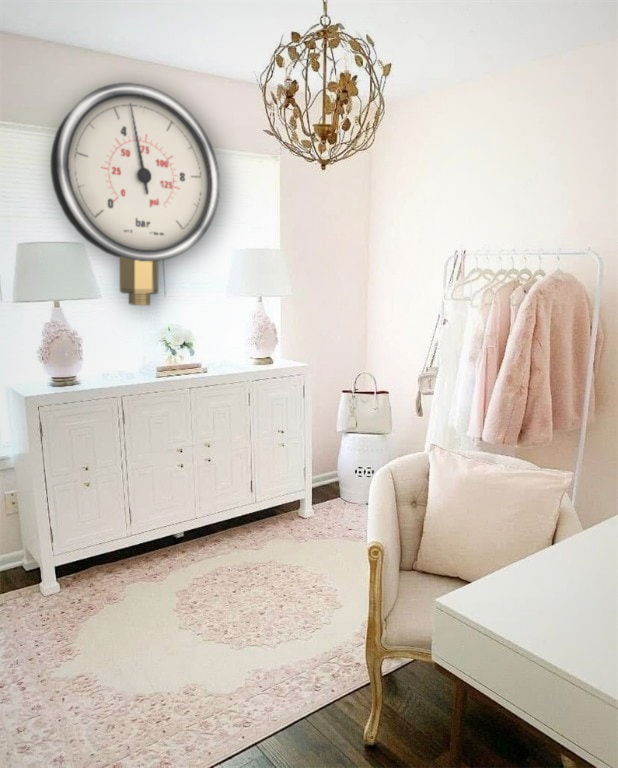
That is **4.5** bar
